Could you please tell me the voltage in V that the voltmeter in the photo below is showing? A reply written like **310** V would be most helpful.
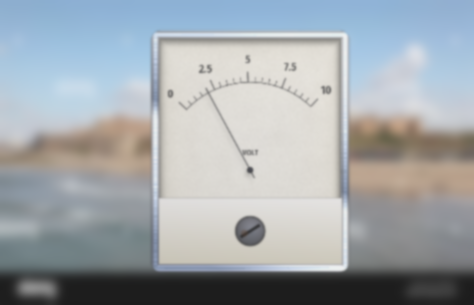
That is **2** V
